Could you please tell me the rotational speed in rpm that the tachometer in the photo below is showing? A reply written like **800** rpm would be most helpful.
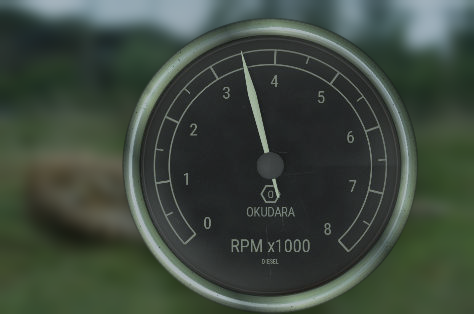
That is **3500** rpm
